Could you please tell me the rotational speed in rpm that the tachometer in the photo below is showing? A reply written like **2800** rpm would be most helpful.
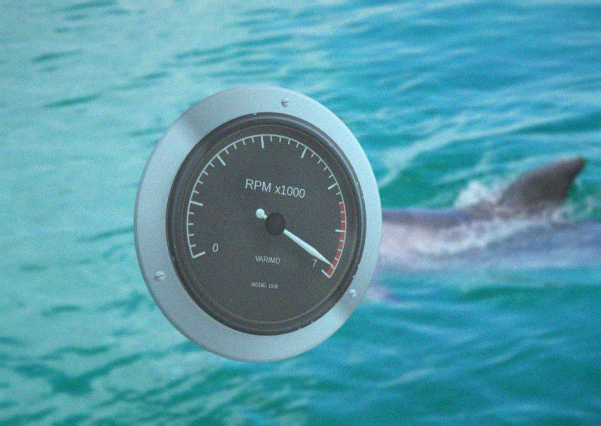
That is **6800** rpm
